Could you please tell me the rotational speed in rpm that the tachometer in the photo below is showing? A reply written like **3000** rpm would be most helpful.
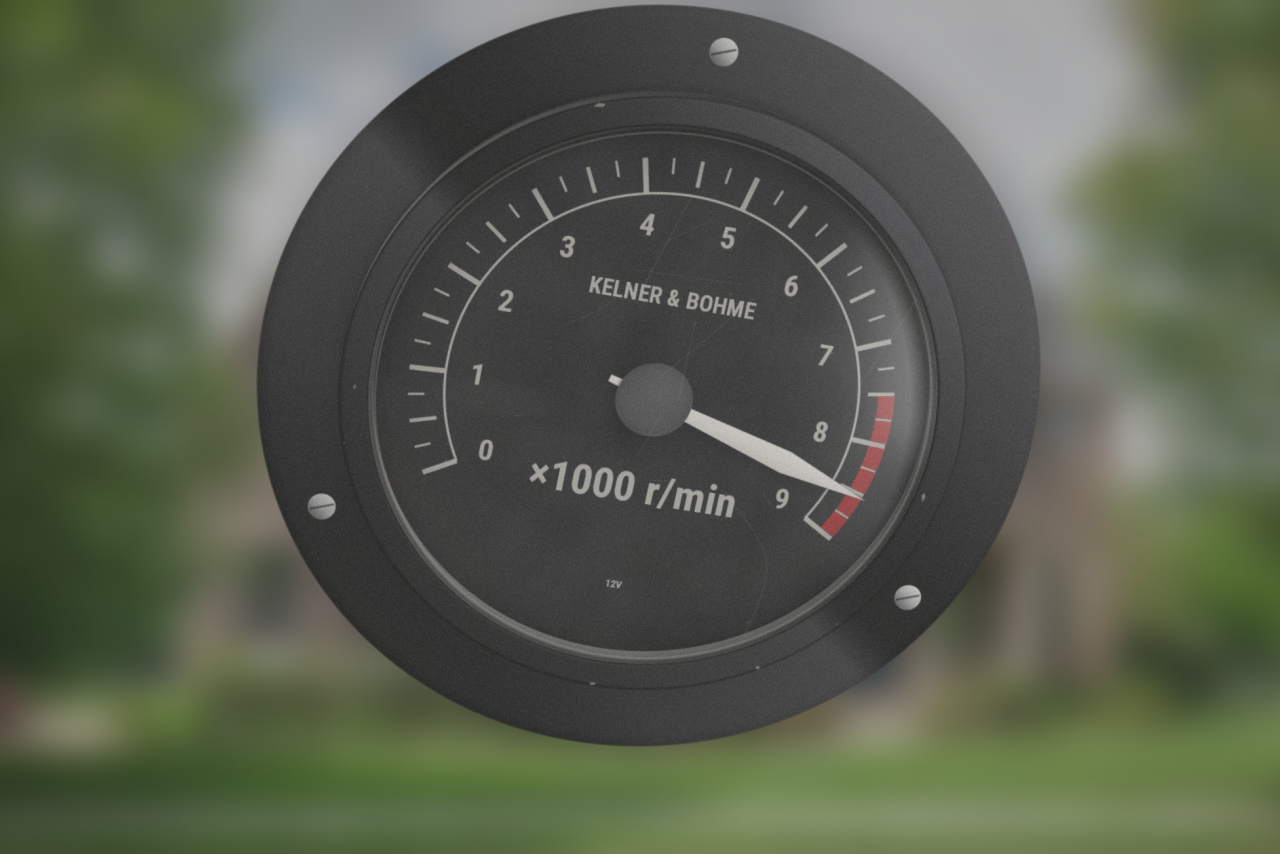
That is **8500** rpm
